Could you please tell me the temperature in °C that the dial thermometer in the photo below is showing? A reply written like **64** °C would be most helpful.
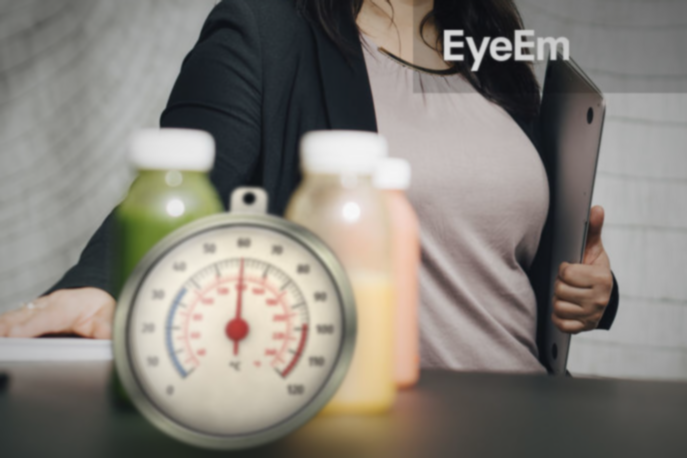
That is **60** °C
